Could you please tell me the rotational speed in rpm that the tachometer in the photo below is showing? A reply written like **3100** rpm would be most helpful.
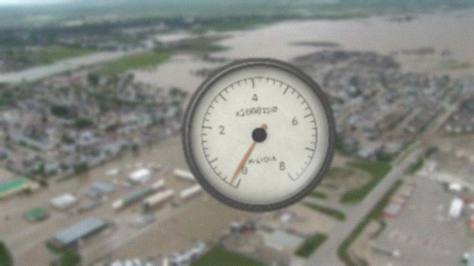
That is **200** rpm
